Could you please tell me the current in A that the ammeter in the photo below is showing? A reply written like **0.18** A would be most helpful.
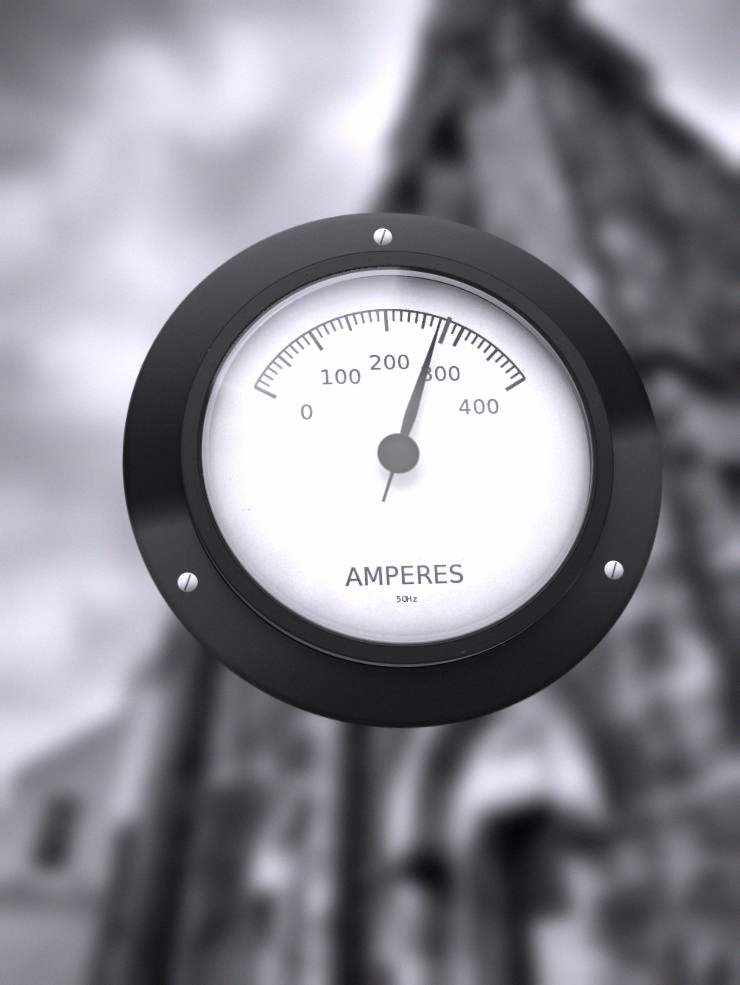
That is **270** A
